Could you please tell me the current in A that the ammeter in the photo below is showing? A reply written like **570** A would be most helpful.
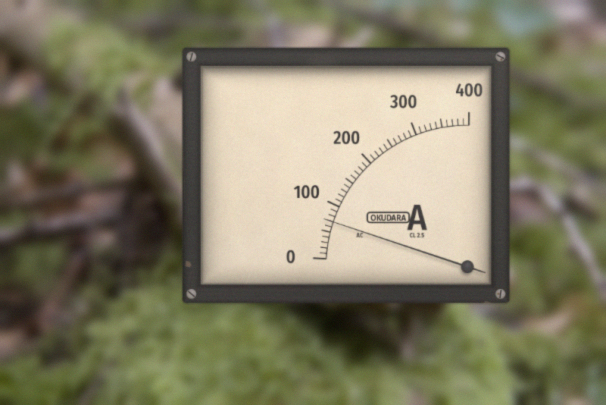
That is **70** A
